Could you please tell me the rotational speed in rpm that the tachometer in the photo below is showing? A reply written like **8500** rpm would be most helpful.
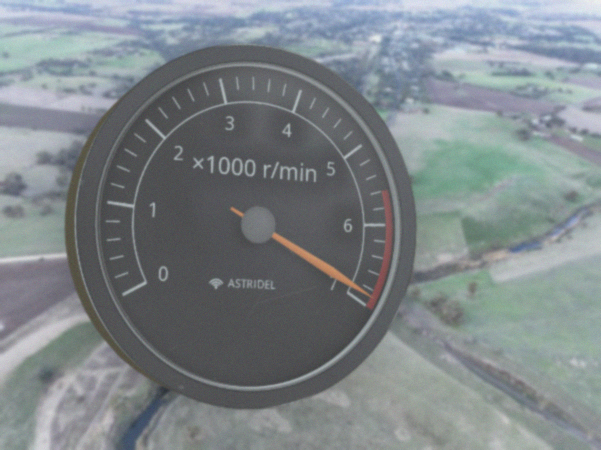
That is **6900** rpm
